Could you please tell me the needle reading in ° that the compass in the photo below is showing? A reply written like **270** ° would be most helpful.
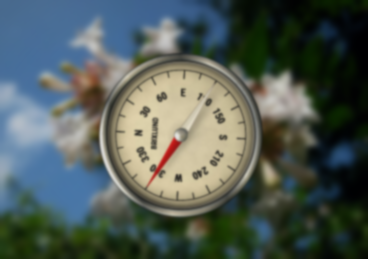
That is **300** °
